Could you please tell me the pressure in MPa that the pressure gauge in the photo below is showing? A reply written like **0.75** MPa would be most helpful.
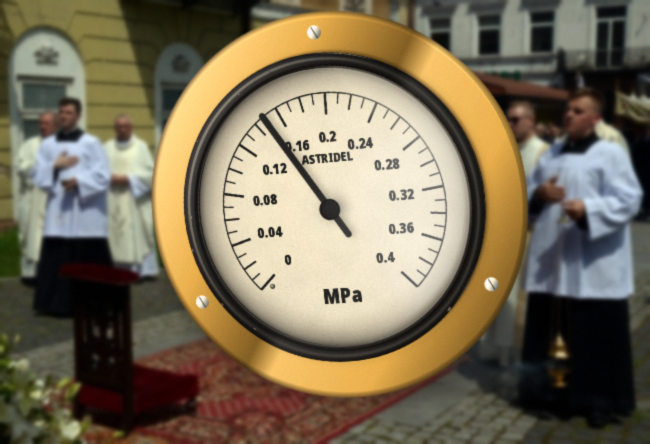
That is **0.15** MPa
